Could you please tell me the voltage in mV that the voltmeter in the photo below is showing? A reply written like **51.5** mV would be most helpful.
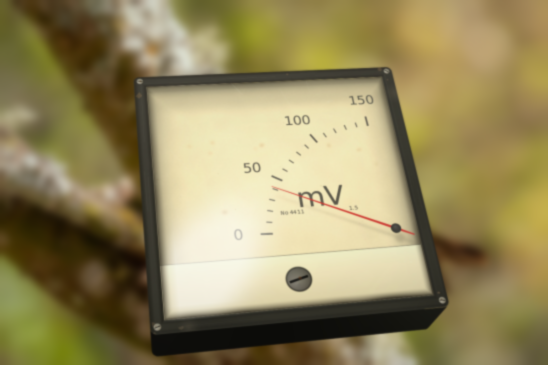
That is **40** mV
